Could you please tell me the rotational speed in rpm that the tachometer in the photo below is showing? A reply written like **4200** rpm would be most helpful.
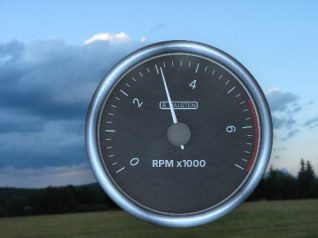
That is **3100** rpm
